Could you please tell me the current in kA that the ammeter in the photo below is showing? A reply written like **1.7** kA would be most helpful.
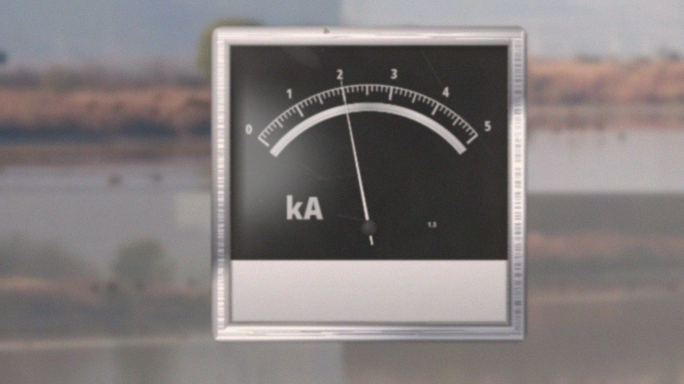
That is **2** kA
